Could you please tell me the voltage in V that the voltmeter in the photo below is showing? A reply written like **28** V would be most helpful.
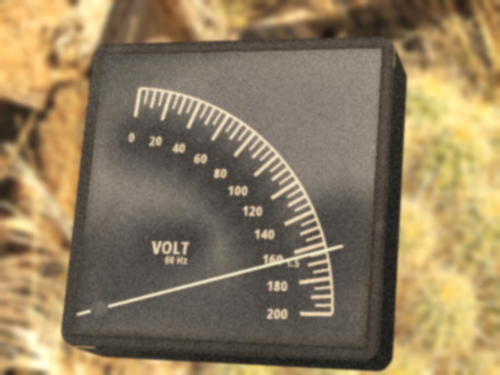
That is **165** V
